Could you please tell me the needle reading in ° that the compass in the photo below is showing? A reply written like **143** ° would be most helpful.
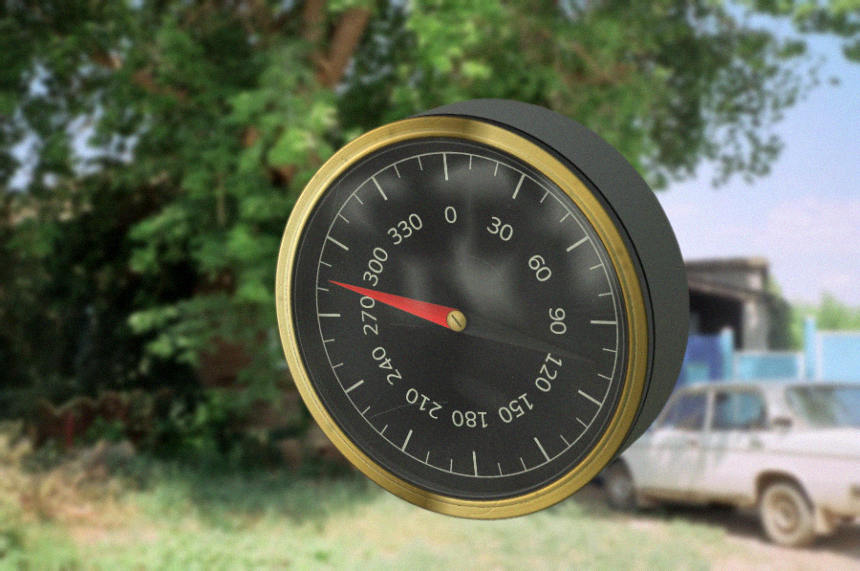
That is **285** °
